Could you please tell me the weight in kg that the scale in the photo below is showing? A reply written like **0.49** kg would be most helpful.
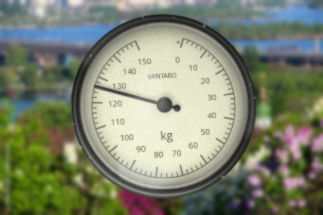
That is **126** kg
